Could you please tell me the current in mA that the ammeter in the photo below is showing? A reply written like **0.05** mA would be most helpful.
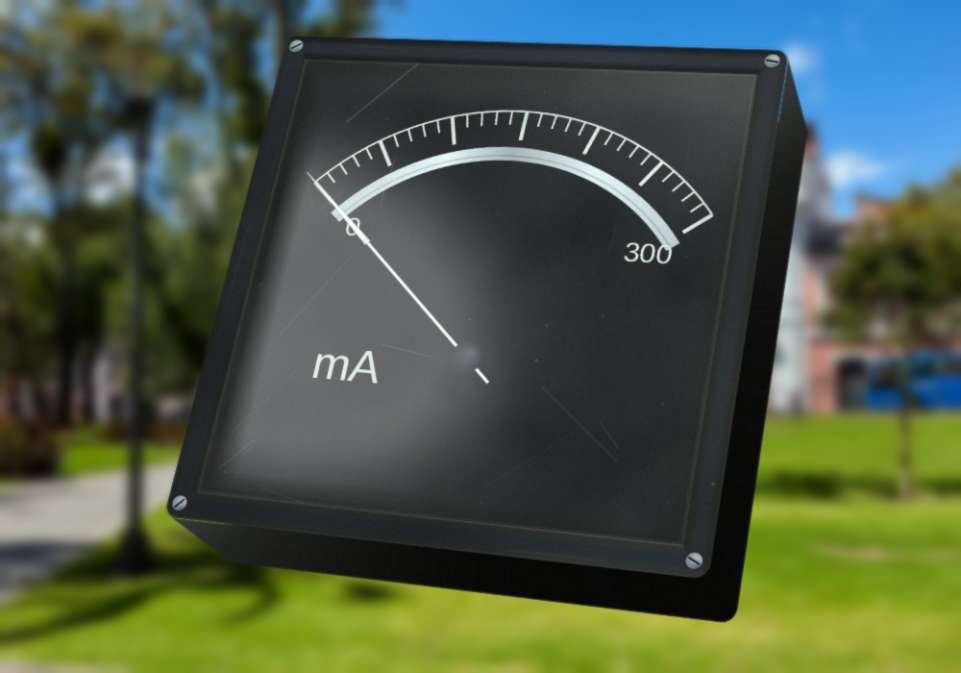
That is **0** mA
